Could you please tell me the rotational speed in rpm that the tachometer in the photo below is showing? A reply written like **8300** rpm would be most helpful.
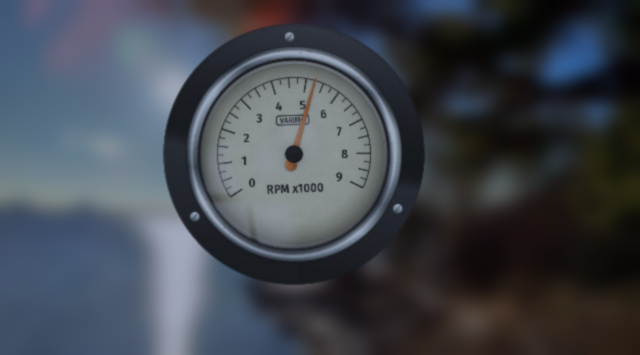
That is **5250** rpm
